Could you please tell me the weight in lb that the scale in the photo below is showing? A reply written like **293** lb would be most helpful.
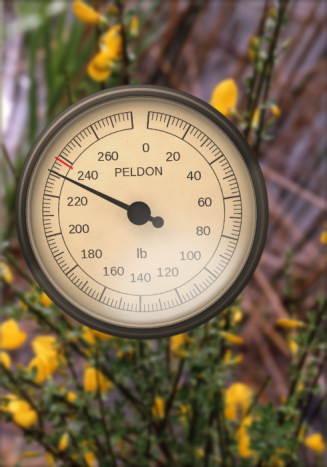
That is **232** lb
